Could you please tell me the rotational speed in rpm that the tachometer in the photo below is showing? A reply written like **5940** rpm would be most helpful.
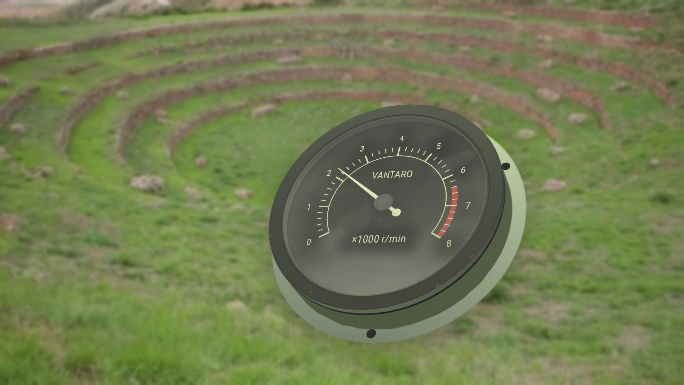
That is **2200** rpm
